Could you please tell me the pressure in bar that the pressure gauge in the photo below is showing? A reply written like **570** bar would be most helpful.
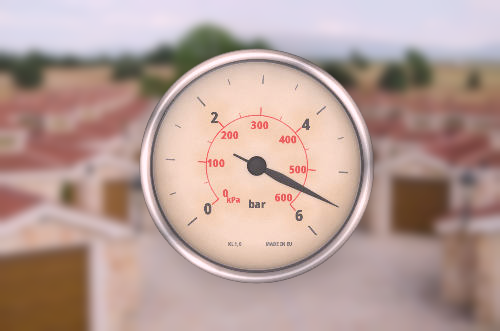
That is **5.5** bar
